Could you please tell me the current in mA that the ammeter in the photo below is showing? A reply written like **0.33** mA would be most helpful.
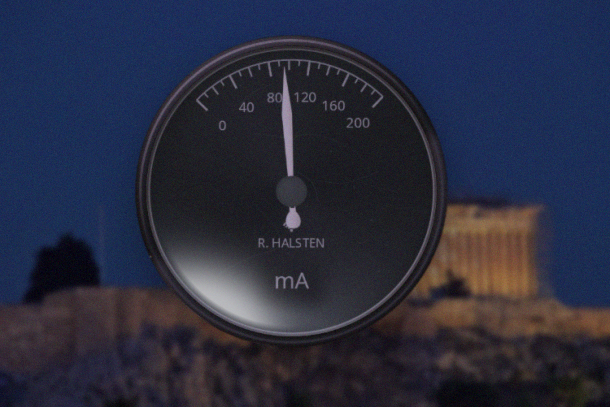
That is **95** mA
